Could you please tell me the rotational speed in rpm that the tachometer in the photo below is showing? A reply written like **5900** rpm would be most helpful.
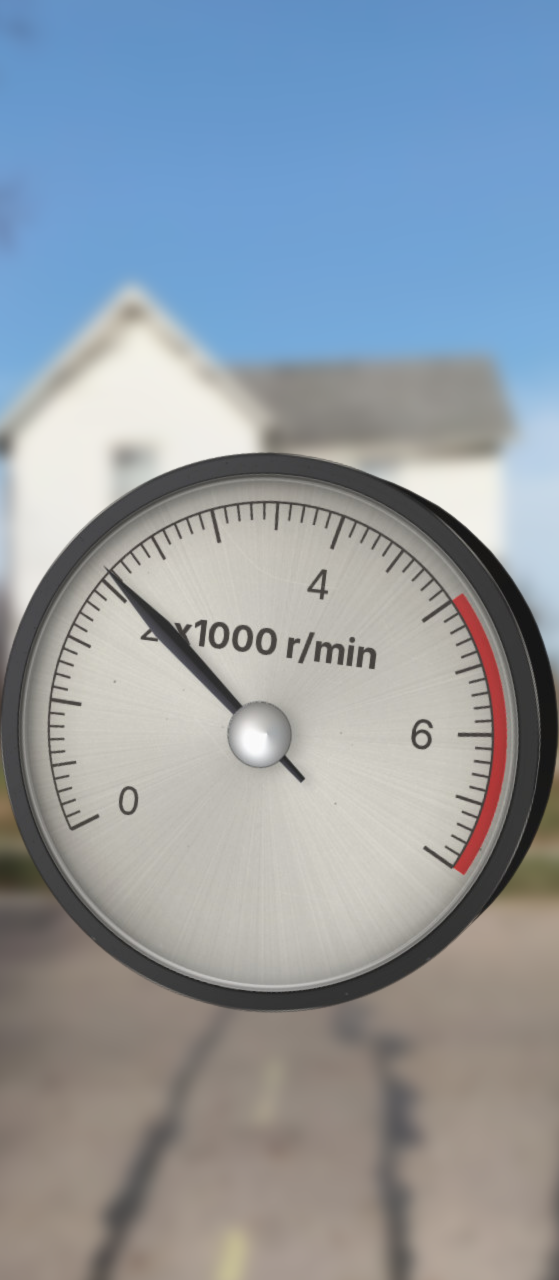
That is **2100** rpm
